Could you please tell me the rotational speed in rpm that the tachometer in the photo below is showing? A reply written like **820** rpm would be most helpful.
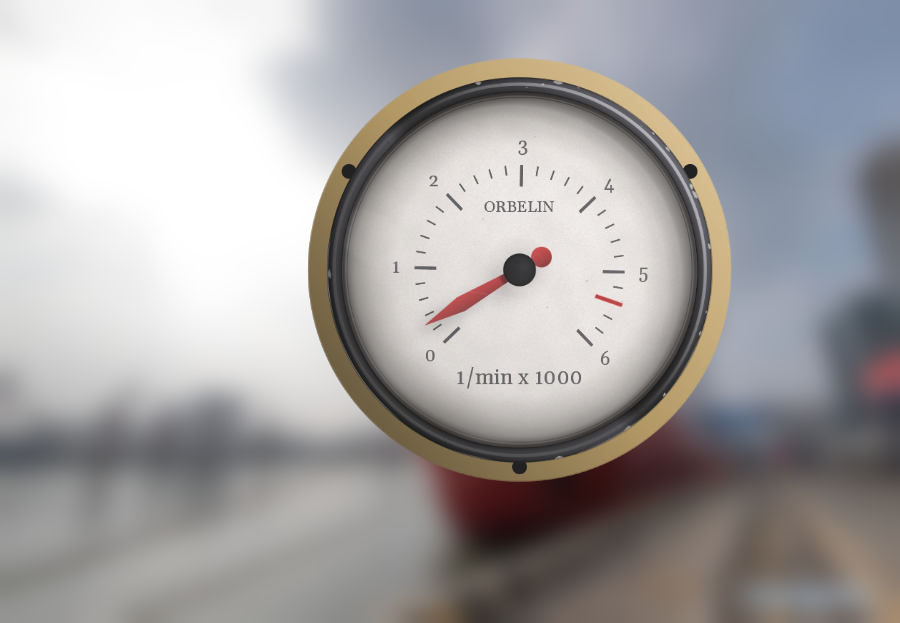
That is **300** rpm
